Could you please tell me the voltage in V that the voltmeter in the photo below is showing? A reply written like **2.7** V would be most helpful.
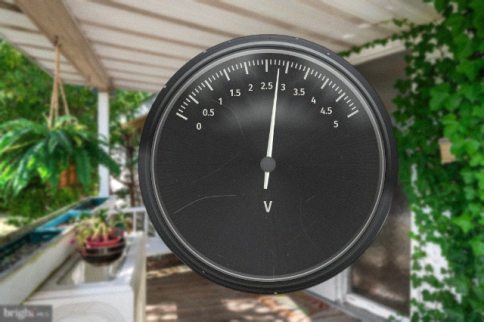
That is **2.8** V
